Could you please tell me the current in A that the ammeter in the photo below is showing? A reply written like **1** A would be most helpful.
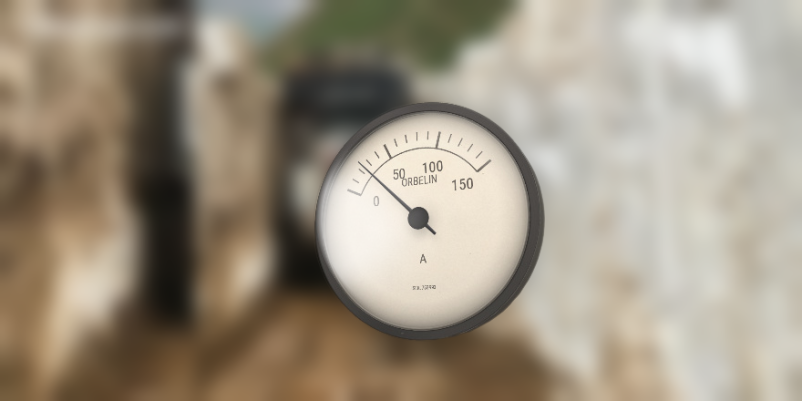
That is **25** A
